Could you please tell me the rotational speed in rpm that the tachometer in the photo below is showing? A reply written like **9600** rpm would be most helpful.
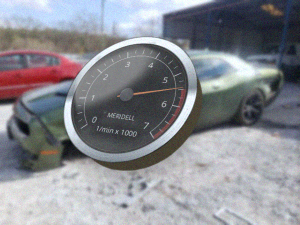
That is **5500** rpm
